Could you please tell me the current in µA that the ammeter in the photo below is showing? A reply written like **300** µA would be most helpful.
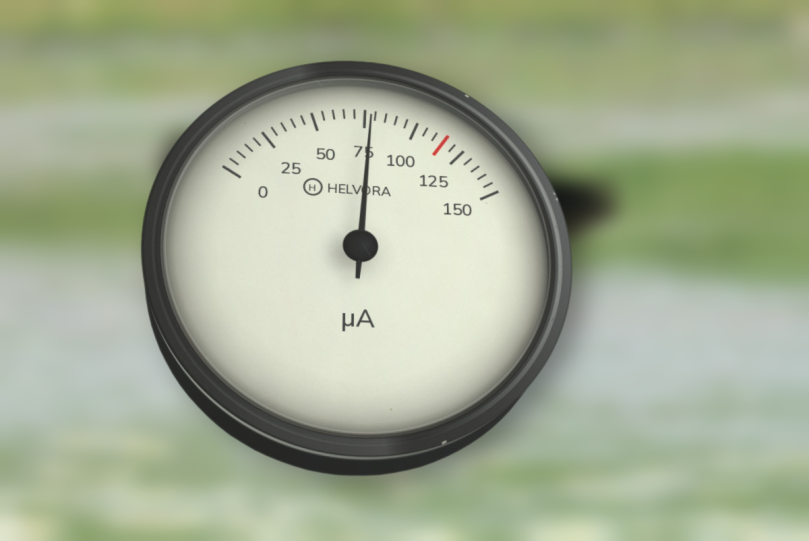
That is **77.5** µA
